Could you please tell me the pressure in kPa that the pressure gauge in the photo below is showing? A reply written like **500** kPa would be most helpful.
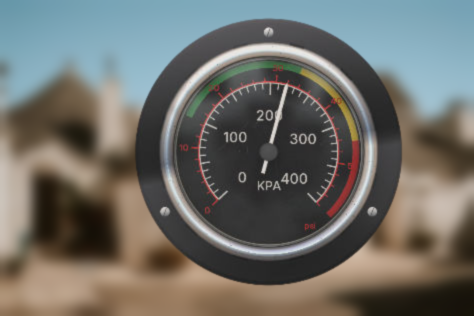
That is **220** kPa
